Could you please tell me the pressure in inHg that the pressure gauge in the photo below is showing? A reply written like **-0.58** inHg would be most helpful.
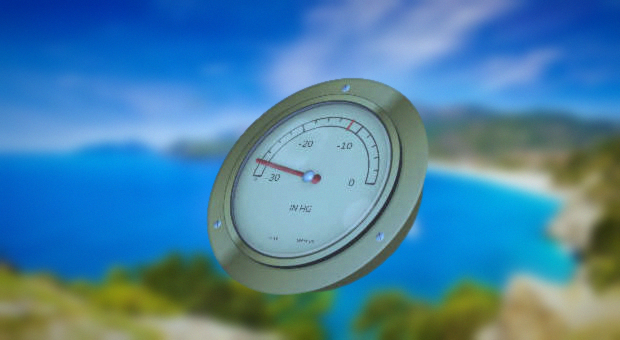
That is **-28** inHg
